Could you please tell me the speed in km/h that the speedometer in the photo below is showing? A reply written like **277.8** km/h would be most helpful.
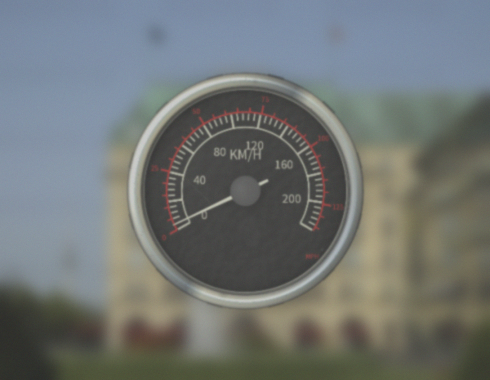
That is **4** km/h
